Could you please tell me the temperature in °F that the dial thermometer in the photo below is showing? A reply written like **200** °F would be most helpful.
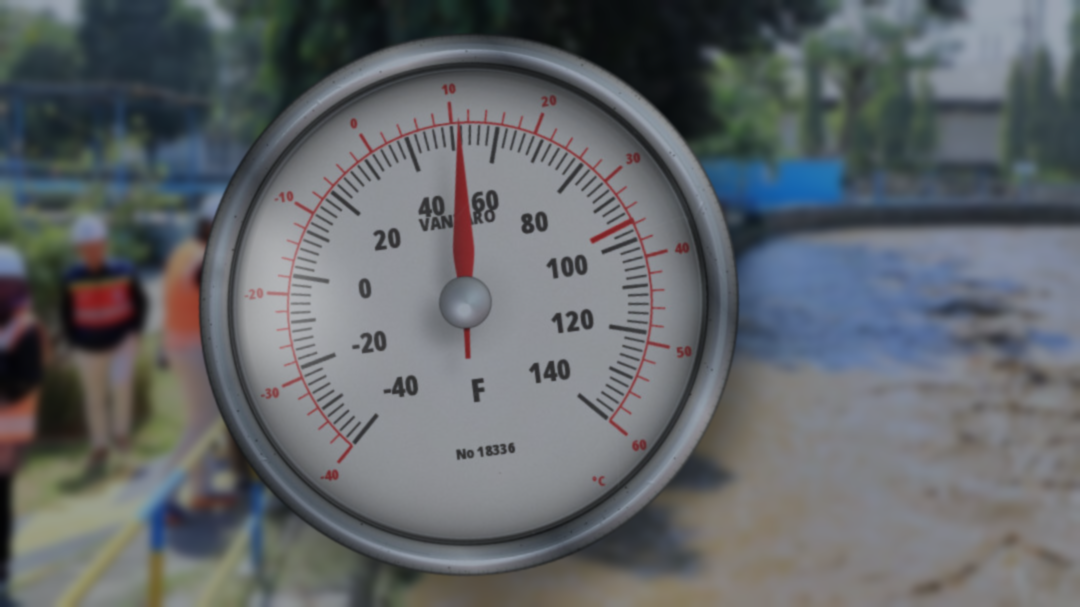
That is **52** °F
